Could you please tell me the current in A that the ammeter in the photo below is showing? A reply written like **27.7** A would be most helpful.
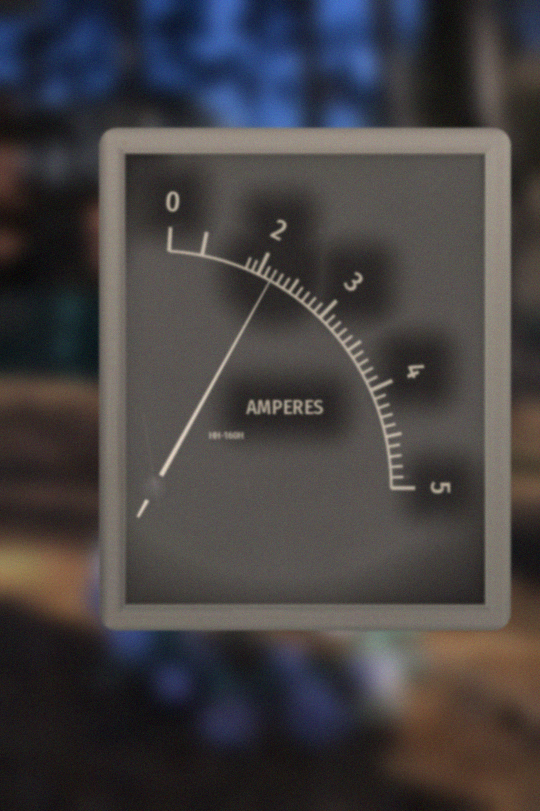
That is **2.2** A
